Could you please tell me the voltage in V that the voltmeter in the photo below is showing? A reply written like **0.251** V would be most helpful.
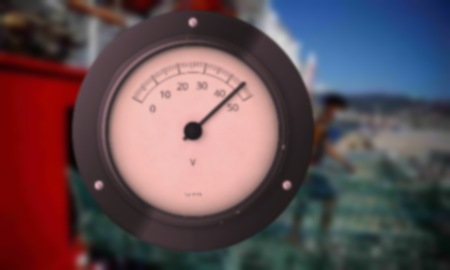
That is **45** V
